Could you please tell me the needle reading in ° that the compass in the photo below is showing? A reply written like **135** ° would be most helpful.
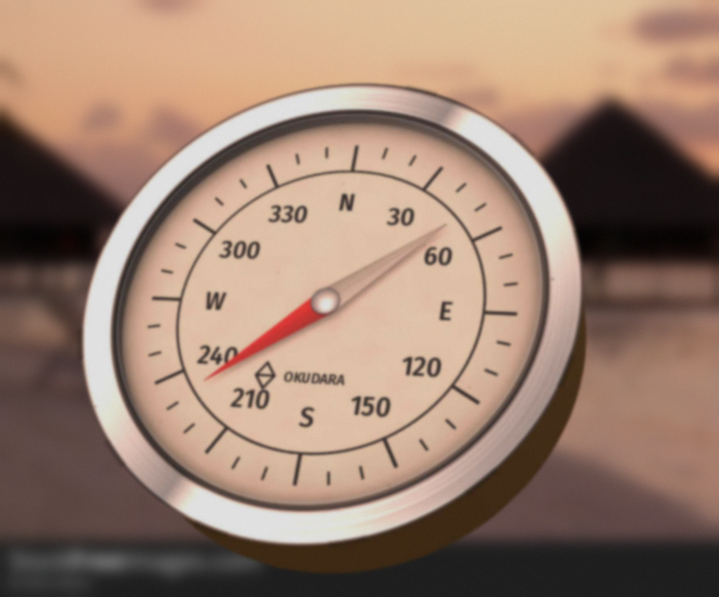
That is **230** °
